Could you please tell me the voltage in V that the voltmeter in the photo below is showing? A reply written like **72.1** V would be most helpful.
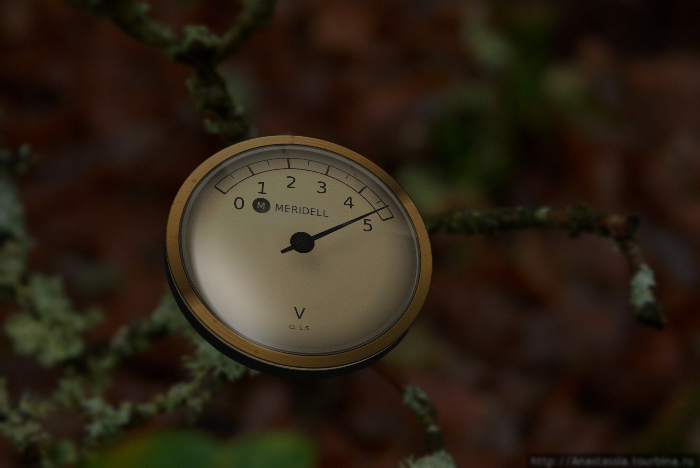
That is **4.75** V
